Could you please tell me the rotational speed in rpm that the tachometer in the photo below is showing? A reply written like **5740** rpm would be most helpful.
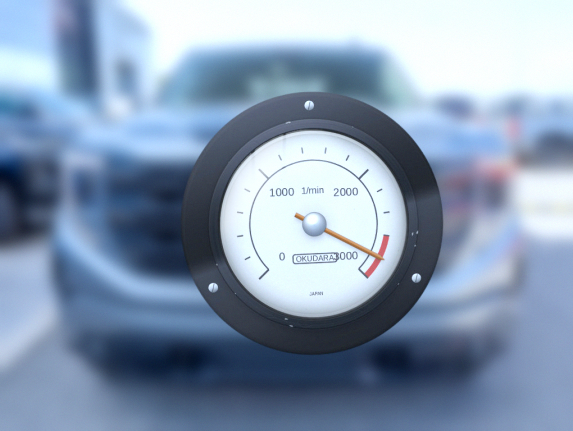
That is **2800** rpm
